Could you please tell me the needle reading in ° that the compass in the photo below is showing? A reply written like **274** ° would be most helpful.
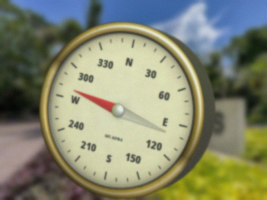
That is **280** °
